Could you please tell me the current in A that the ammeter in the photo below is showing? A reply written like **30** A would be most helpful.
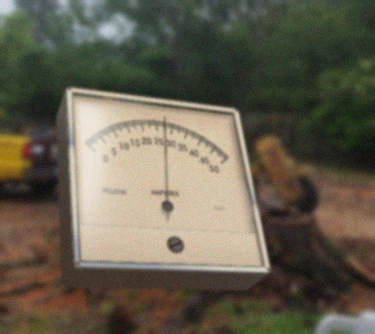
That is **27.5** A
